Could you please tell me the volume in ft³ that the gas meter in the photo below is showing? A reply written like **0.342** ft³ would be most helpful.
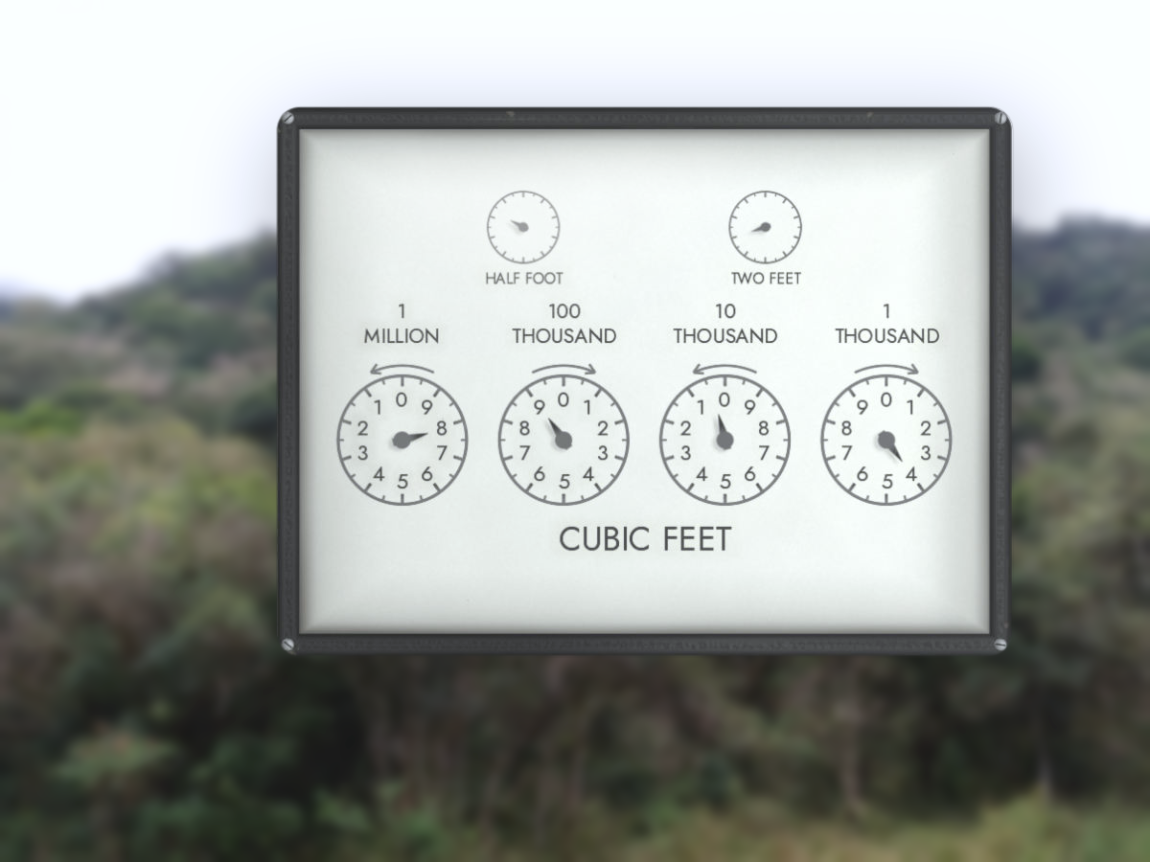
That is **790400** ft³
